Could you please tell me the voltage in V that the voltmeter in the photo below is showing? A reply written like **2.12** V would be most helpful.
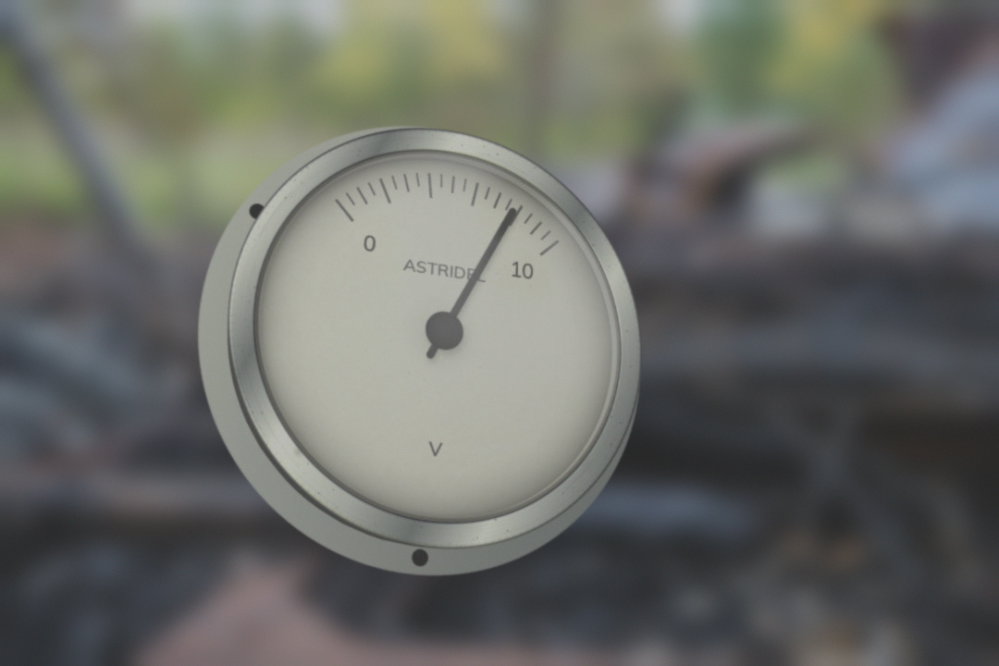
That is **7.75** V
